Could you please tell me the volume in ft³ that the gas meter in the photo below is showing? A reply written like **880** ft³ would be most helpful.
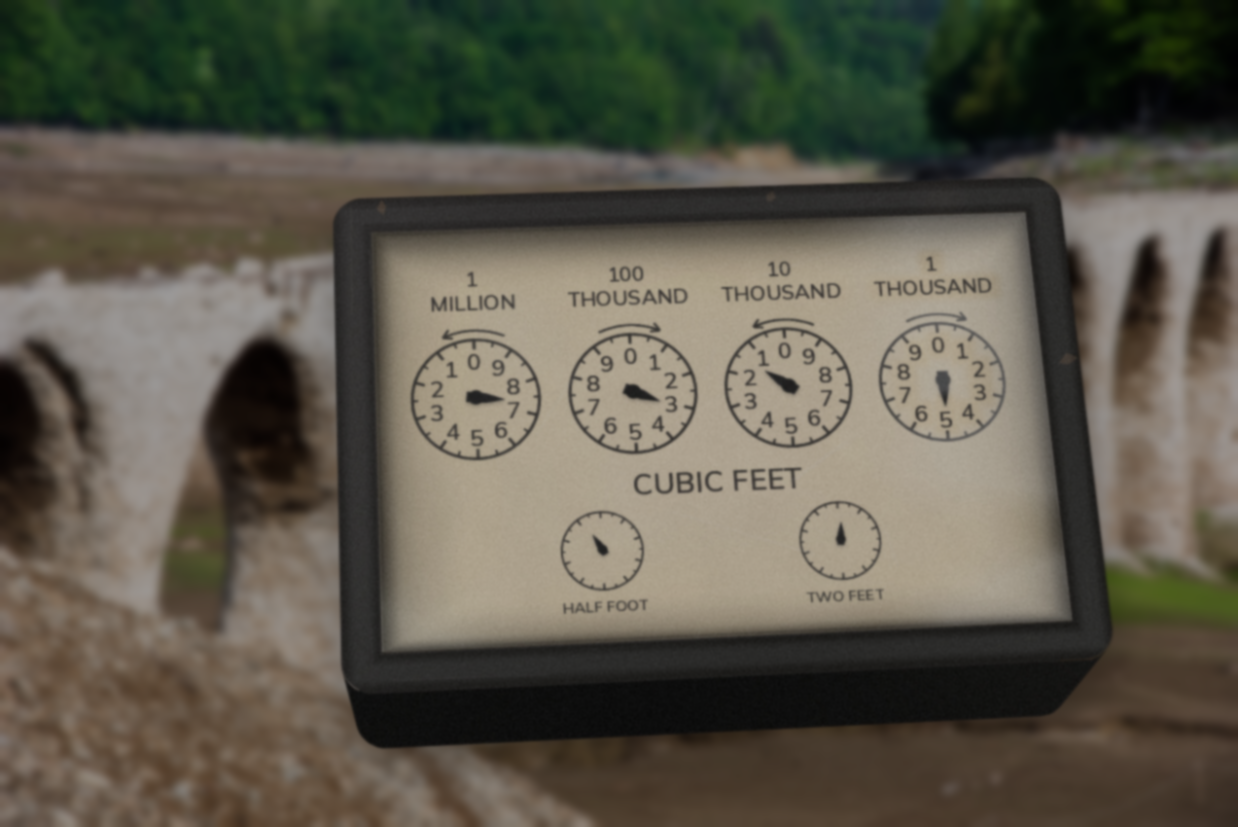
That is **731500** ft³
